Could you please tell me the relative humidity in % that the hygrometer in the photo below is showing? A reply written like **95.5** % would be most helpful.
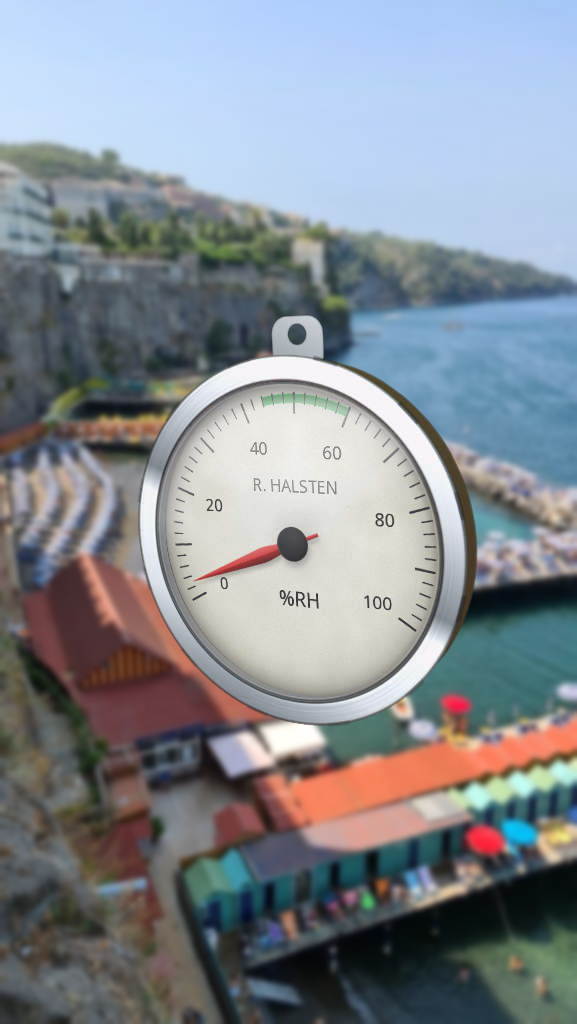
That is **3** %
